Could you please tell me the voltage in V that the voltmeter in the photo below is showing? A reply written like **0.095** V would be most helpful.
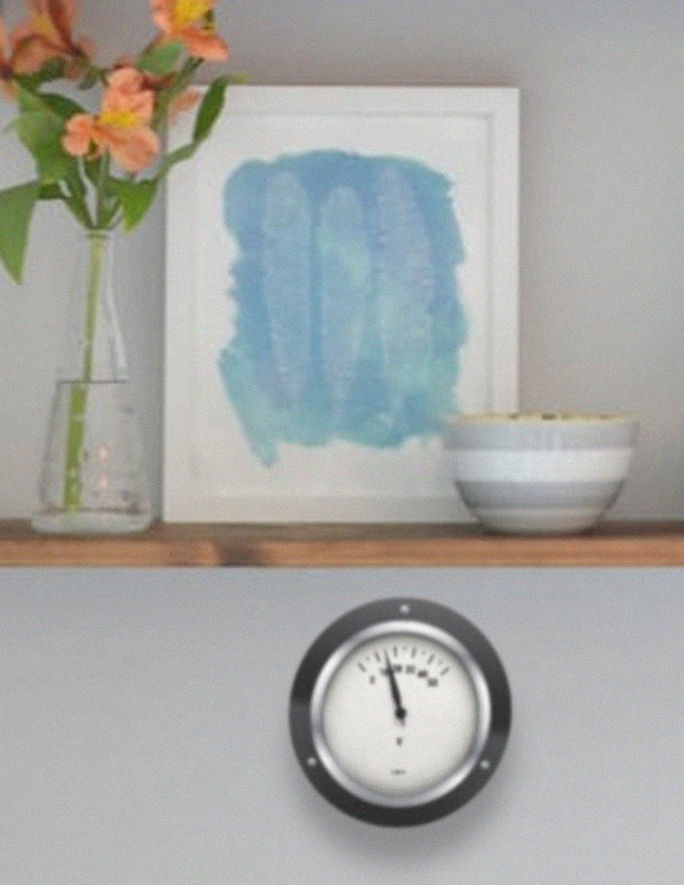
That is **15** V
